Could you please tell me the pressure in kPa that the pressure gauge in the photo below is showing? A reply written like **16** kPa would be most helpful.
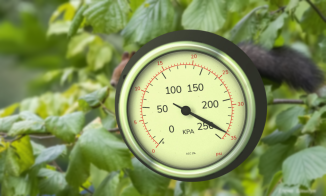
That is **240** kPa
